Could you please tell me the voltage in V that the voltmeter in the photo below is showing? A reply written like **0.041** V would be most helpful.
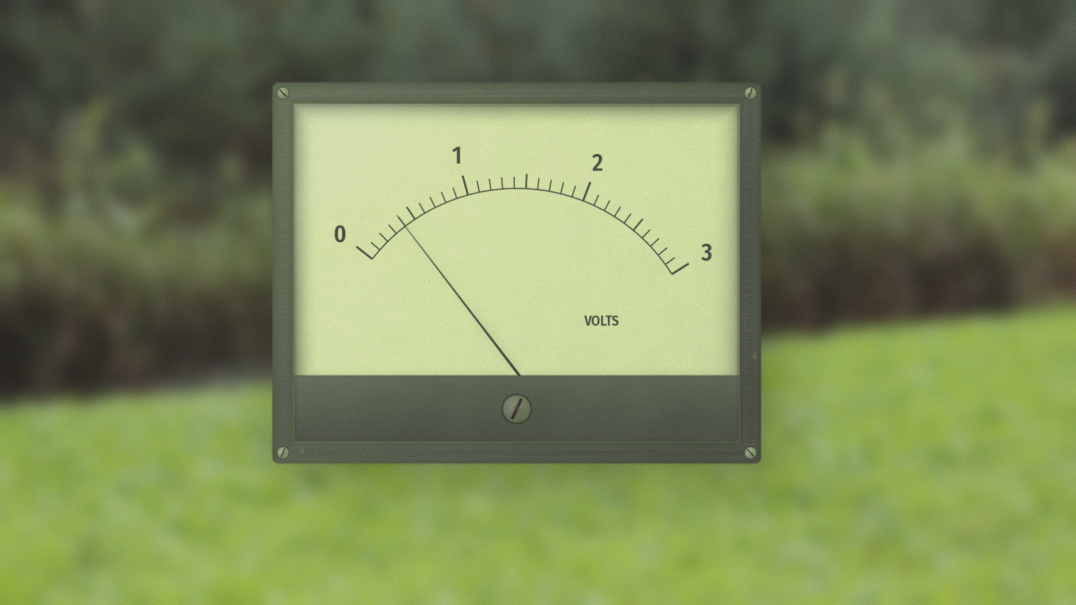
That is **0.4** V
